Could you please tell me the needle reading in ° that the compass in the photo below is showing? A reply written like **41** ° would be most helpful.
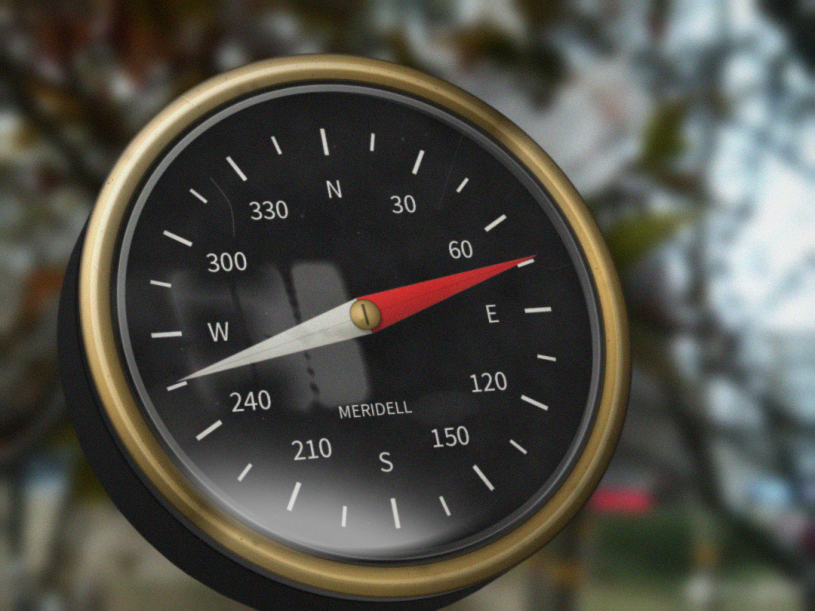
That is **75** °
